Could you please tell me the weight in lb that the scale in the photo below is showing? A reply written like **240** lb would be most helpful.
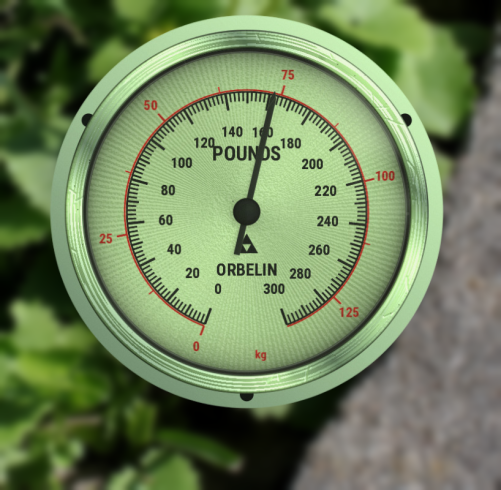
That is **162** lb
